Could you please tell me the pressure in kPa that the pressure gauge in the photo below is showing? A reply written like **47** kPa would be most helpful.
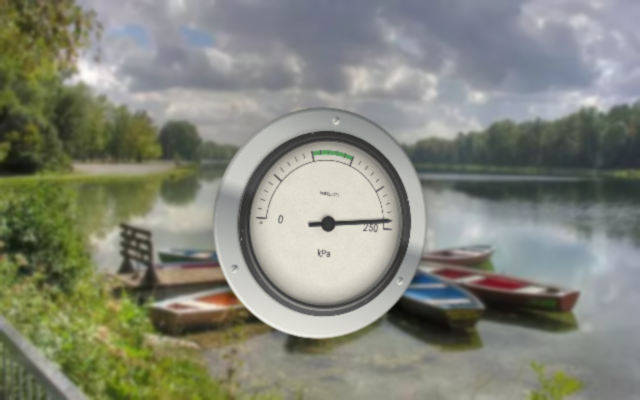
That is **240** kPa
